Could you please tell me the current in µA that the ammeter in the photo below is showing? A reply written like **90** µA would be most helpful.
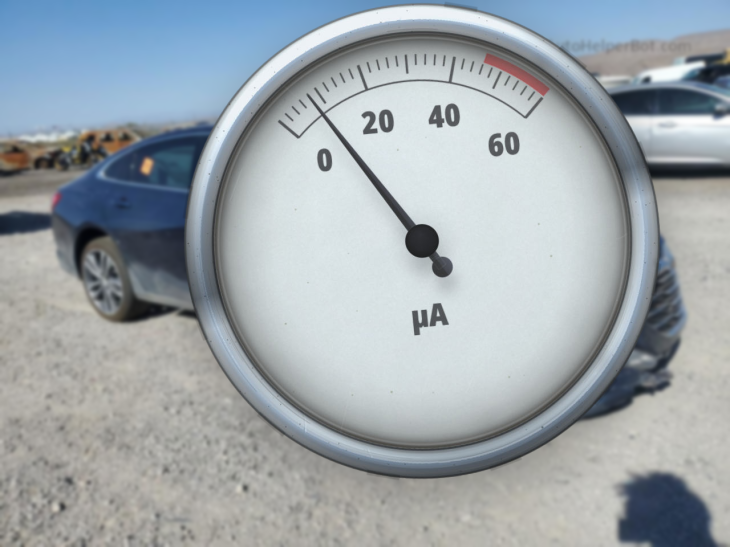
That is **8** µA
